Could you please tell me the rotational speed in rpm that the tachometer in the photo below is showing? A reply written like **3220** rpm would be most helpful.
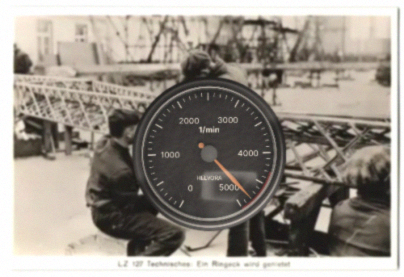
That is **4800** rpm
